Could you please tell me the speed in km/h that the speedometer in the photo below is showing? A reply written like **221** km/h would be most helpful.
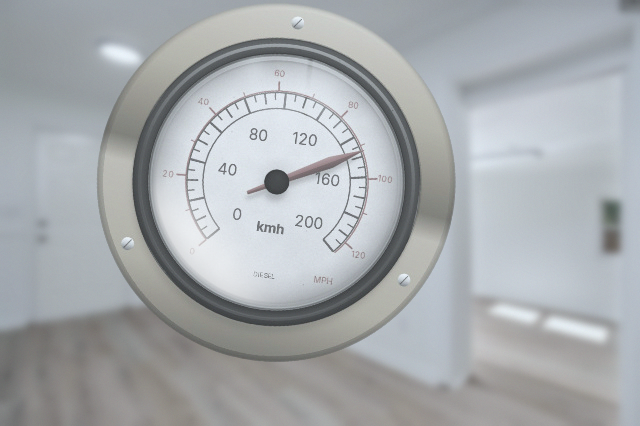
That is **147.5** km/h
